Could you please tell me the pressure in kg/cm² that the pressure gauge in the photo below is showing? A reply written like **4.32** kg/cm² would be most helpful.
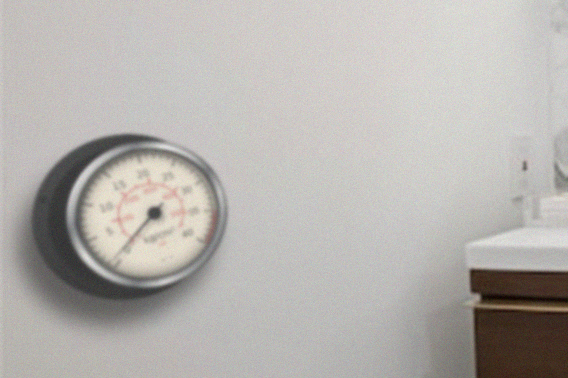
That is **1** kg/cm²
